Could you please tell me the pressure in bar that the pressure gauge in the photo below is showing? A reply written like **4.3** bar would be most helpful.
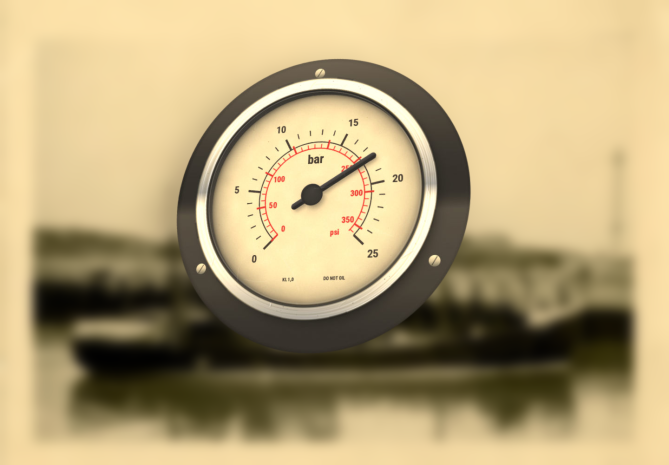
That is **18** bar
